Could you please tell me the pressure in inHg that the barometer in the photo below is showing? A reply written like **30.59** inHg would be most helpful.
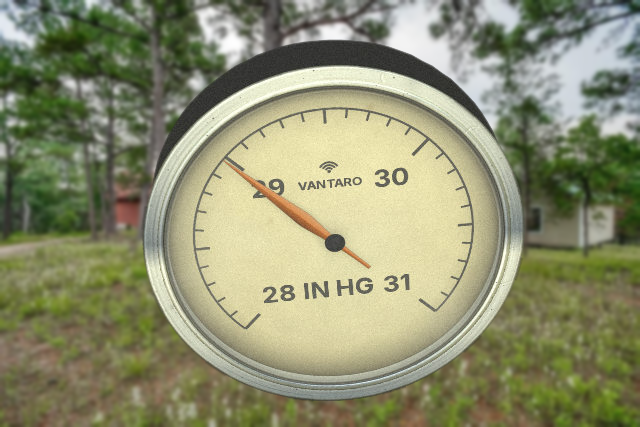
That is **29** inHg
